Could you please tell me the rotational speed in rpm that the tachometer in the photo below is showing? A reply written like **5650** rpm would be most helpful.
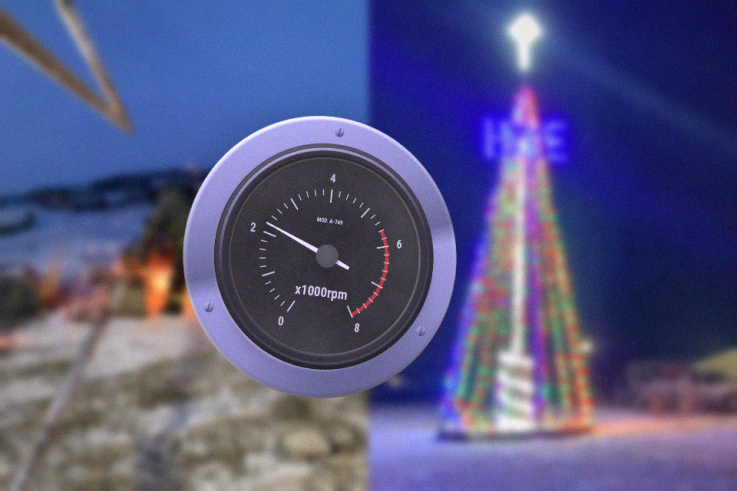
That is **2200** rpm
